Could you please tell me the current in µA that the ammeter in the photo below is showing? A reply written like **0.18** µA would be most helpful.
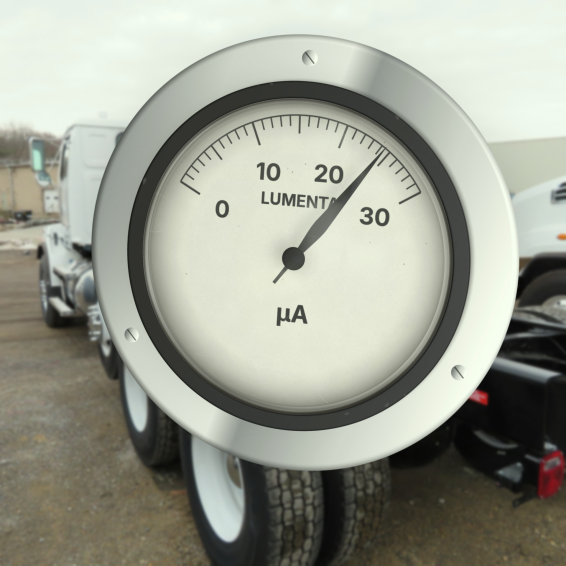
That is **24.5** µA
